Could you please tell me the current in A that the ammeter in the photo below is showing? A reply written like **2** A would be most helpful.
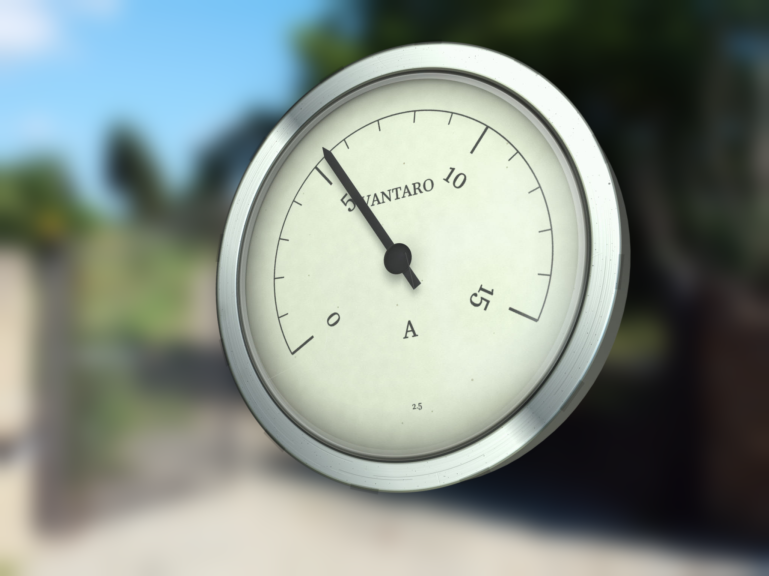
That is **5.5** A
